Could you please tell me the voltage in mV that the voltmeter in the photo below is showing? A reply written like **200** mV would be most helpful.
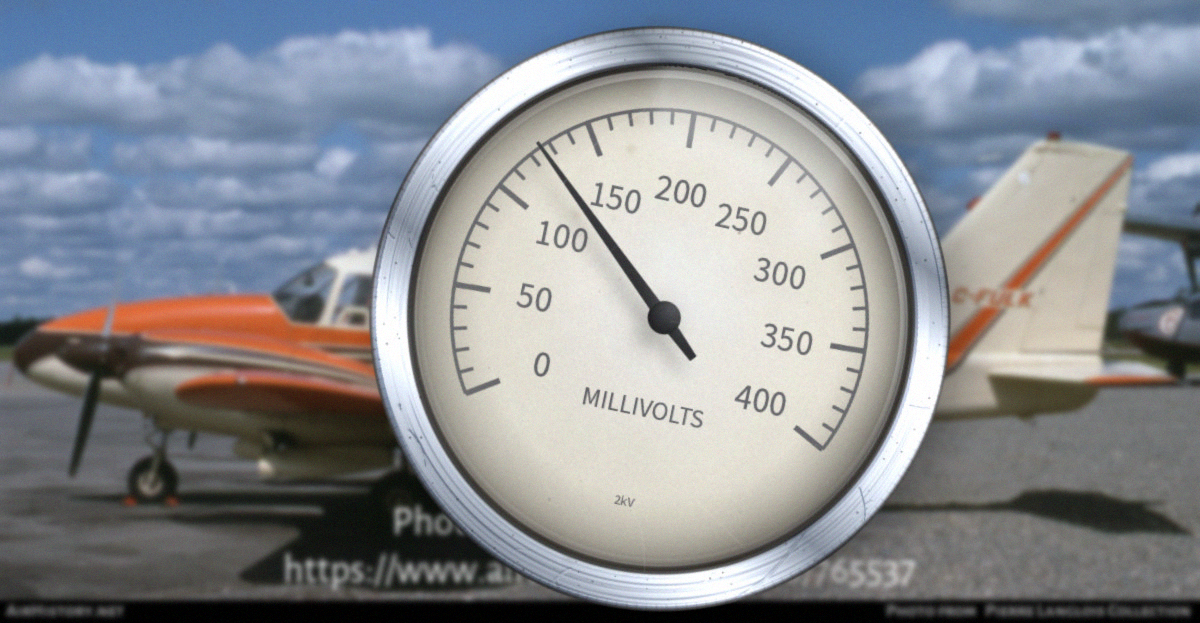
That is **125** mV
